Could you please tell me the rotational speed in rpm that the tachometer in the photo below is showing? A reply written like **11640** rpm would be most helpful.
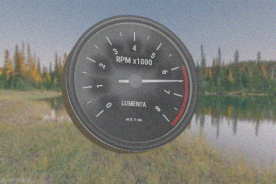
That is **6500** rpm
